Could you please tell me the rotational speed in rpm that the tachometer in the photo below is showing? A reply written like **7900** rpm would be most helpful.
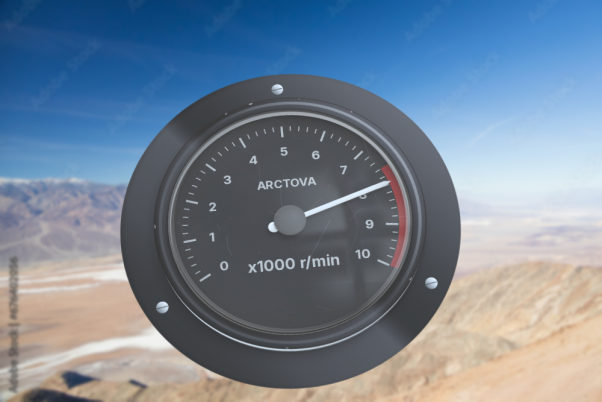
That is **8000** rpm
